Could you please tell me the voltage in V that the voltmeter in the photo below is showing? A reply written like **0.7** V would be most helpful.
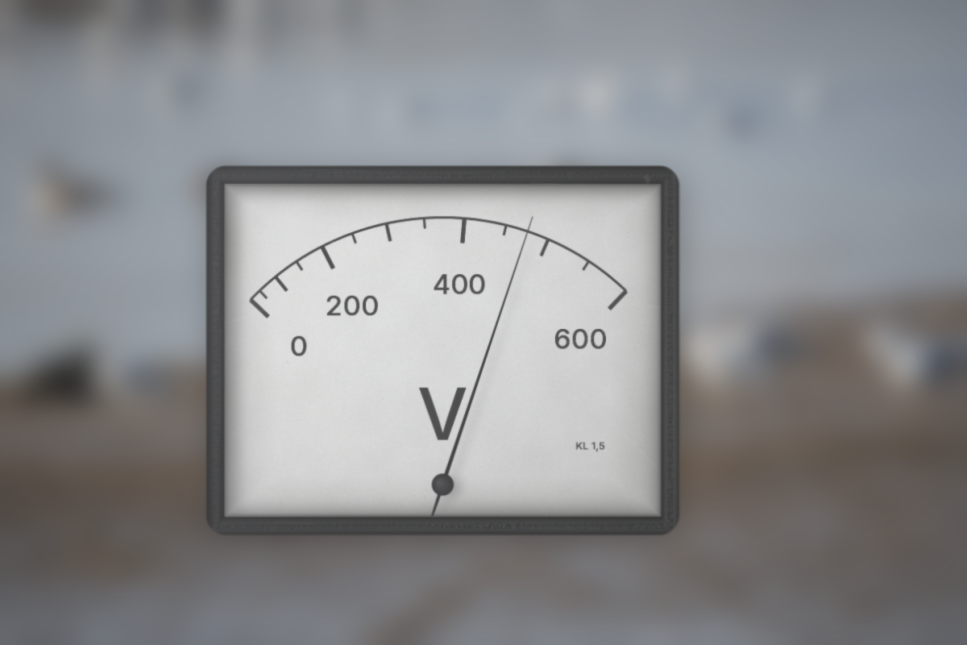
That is **475** V
